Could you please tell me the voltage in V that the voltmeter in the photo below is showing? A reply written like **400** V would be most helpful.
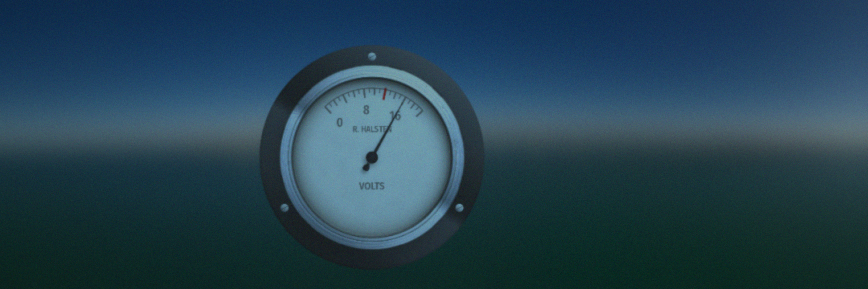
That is **16** V
